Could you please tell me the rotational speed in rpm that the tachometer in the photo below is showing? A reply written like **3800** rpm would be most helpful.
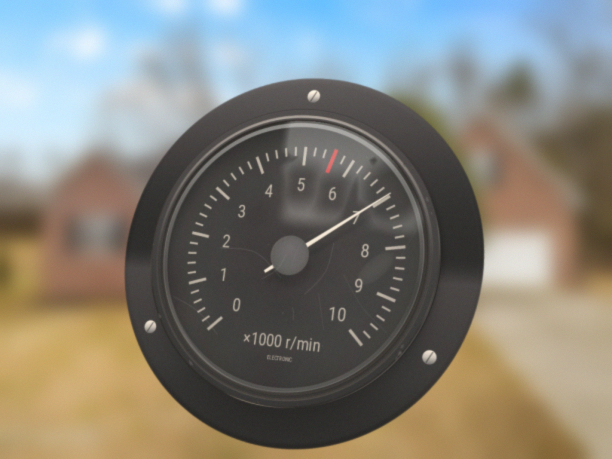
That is **7000** rpm
